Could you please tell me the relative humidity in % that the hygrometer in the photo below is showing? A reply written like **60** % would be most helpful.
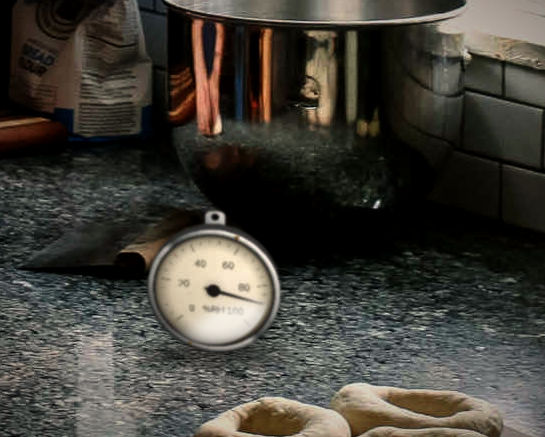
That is **88** %
